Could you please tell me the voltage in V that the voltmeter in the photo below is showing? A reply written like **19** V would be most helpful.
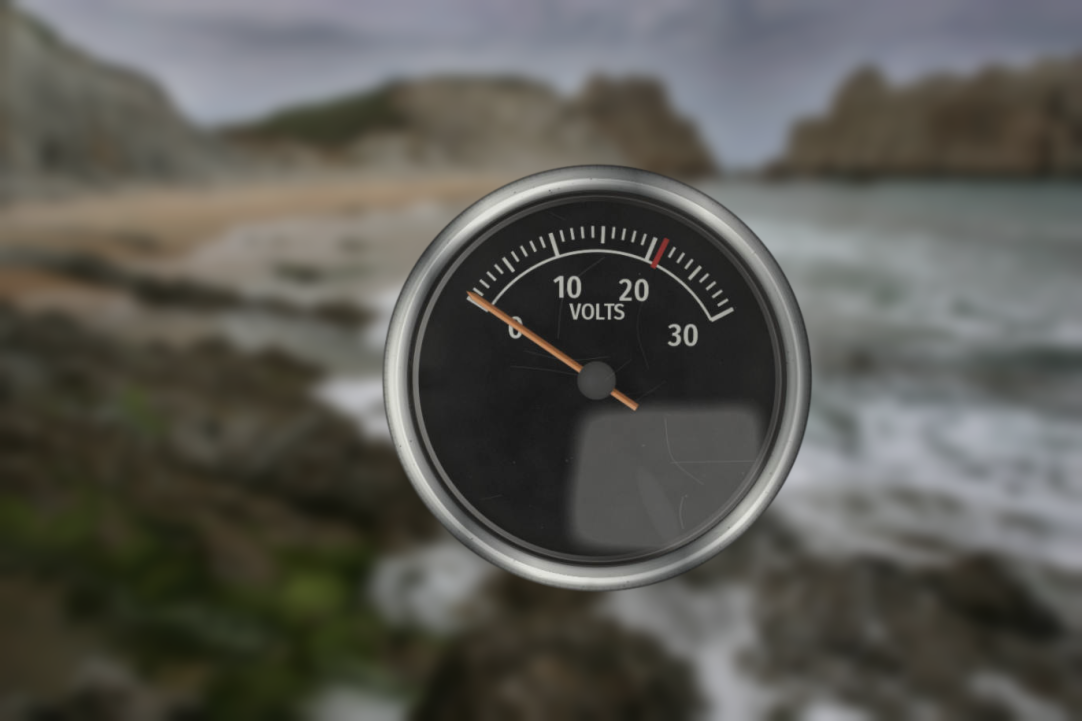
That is **0.5** V
